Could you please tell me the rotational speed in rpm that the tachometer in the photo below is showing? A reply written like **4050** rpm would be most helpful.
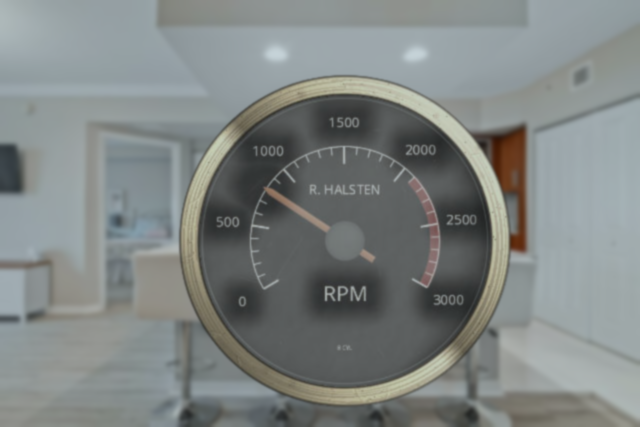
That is **800** rpm
